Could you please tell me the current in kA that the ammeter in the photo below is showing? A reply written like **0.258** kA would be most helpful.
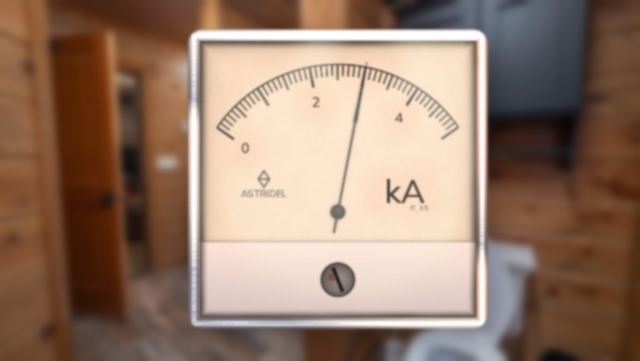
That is **3** kA
